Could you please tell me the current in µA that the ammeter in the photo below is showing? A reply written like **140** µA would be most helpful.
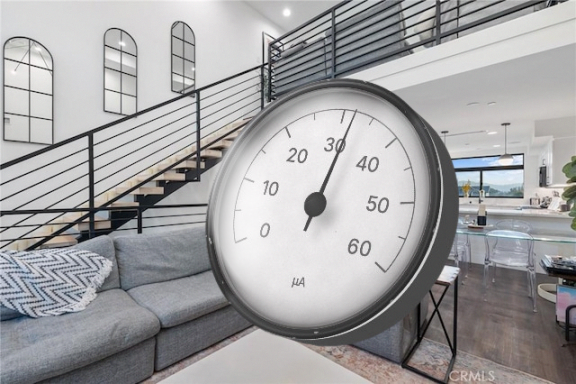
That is **32.5** µA
